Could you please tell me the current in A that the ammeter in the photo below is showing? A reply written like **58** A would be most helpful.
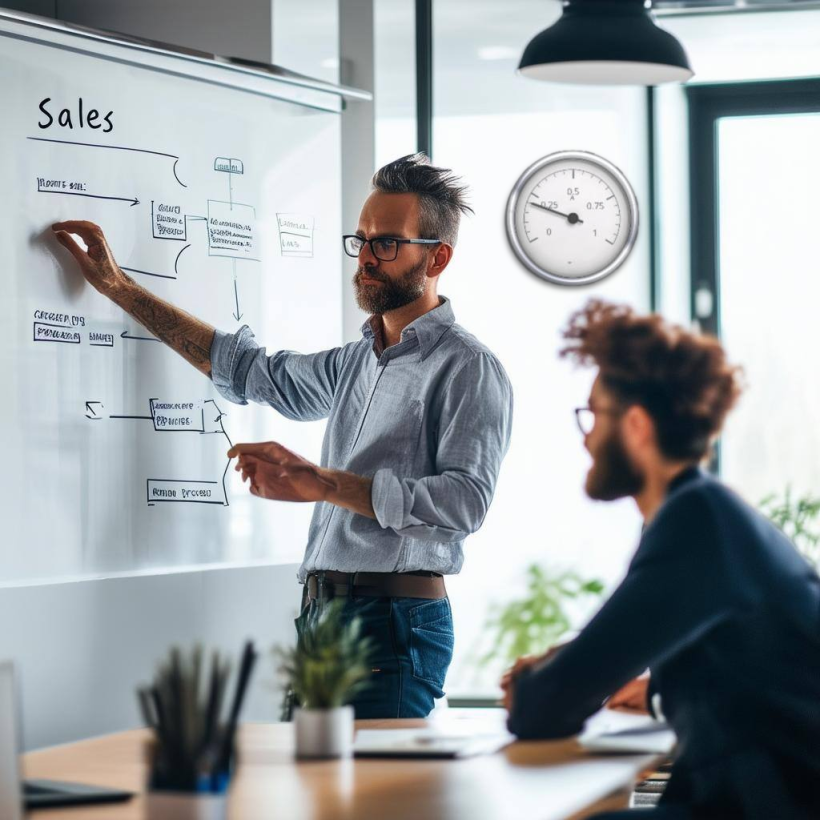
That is **0.2** A
